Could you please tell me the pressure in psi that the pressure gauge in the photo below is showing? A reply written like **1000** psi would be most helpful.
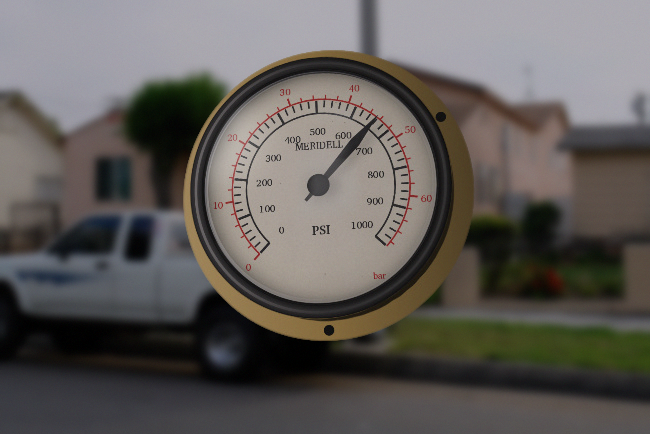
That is **660** psi
